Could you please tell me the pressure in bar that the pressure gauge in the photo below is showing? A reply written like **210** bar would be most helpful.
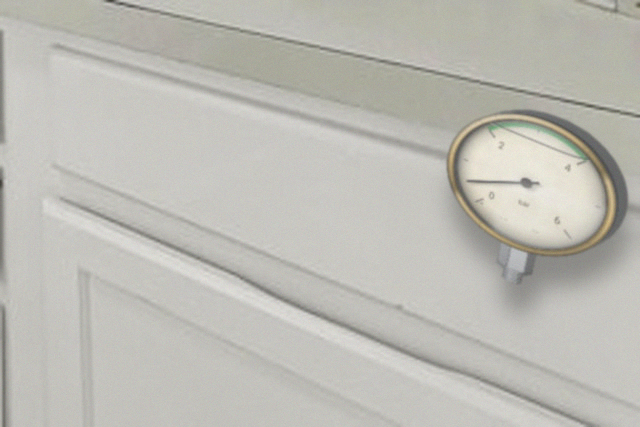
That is **0.5** bar
